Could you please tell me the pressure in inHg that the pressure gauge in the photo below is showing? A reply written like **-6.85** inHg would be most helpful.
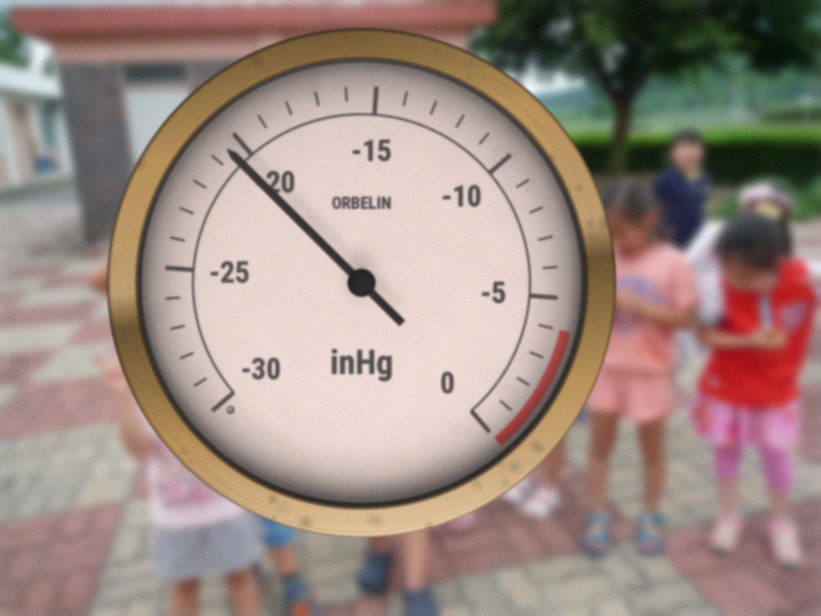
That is **-20.5** inHg
